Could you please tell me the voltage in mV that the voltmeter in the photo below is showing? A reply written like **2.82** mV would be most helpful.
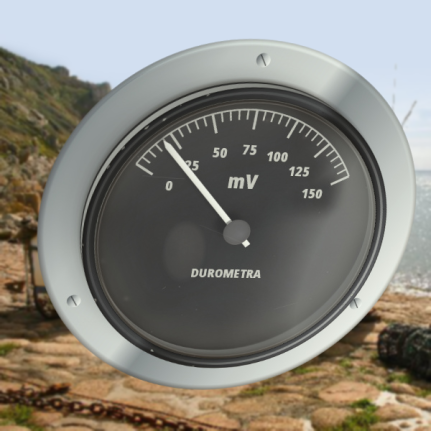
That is **20** mV
